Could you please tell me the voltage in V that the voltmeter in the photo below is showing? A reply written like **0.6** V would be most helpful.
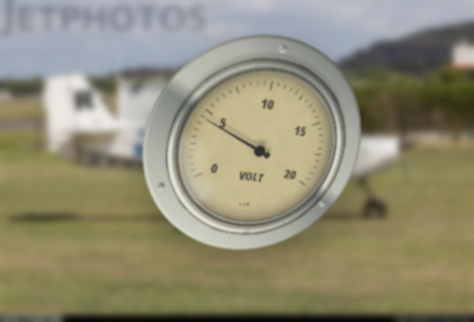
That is **4.5** V
